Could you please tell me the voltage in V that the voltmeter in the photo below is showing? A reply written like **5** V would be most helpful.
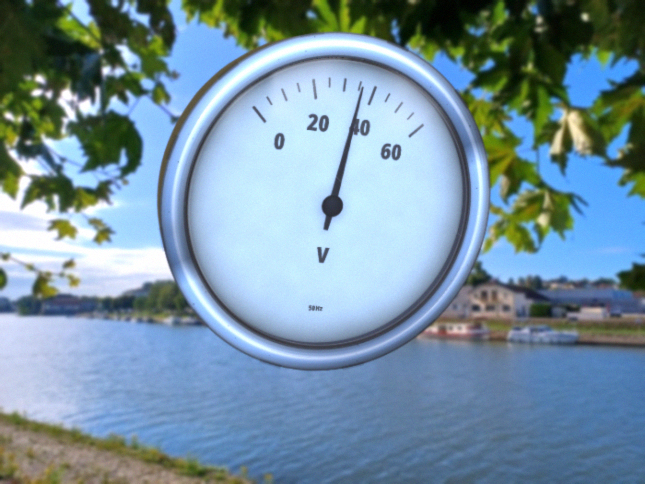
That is **35** V
